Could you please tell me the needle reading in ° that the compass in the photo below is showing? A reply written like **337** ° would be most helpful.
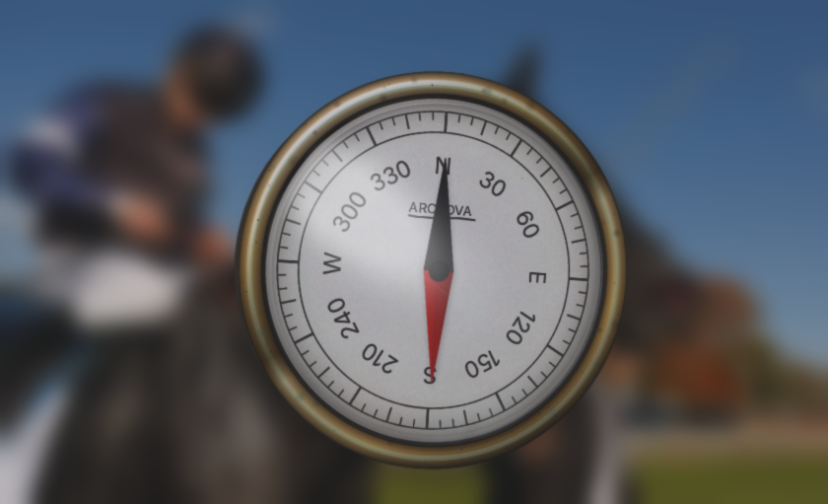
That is **180** °
